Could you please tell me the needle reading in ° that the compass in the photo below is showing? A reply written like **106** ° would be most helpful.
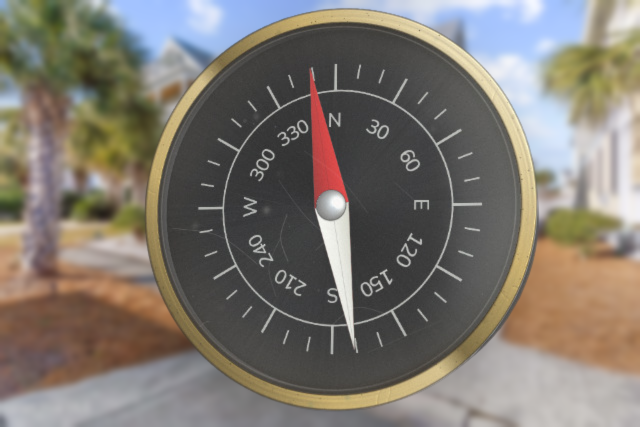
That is **350** °
